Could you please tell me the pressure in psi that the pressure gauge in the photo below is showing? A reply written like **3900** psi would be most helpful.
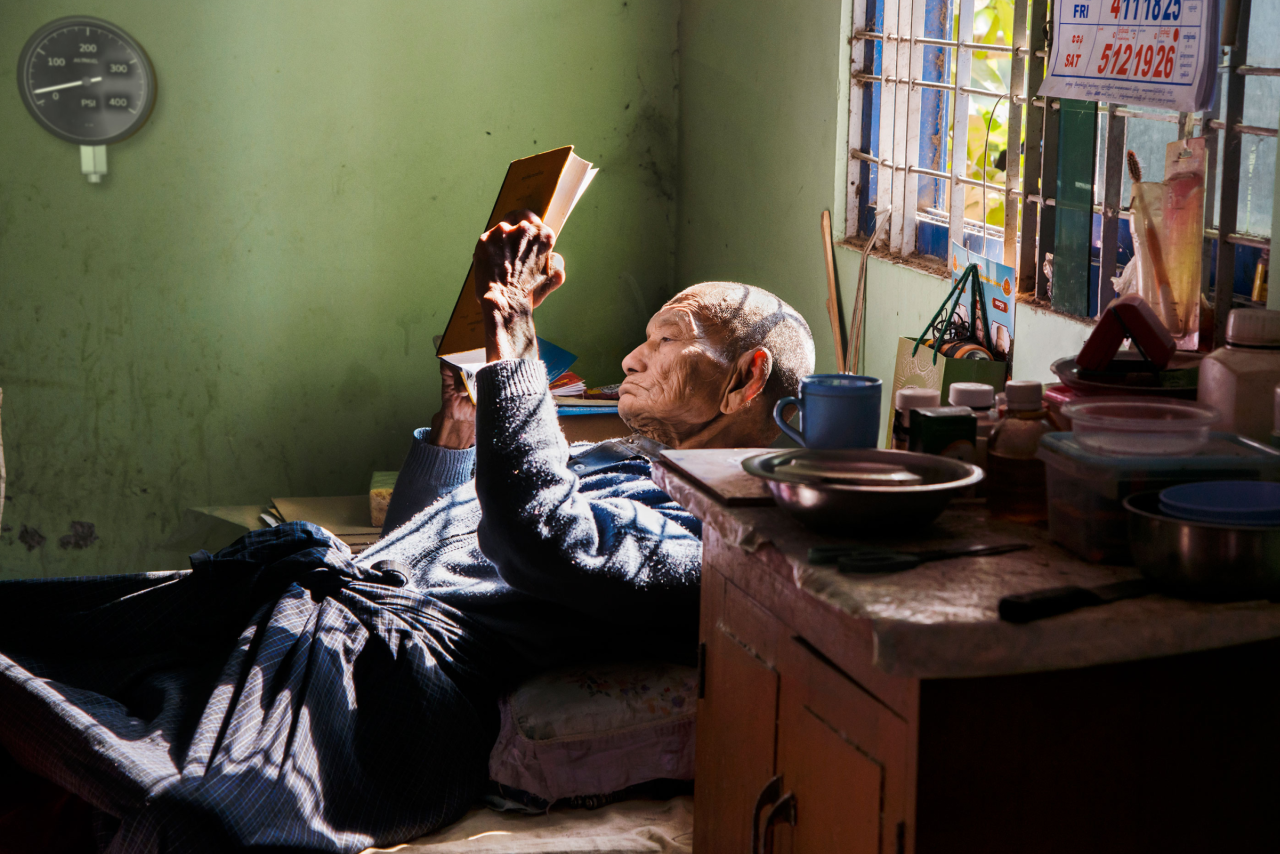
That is **20** psi
